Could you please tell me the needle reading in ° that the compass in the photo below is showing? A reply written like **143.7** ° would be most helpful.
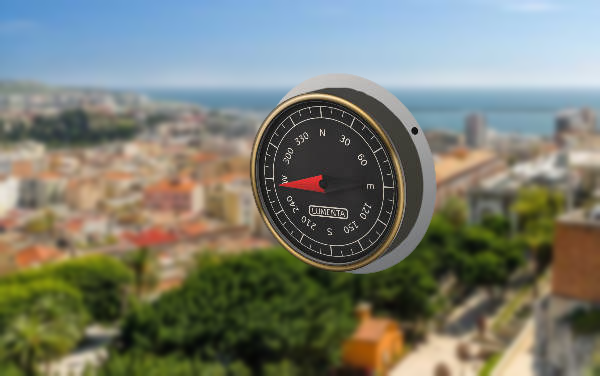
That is **265** °
